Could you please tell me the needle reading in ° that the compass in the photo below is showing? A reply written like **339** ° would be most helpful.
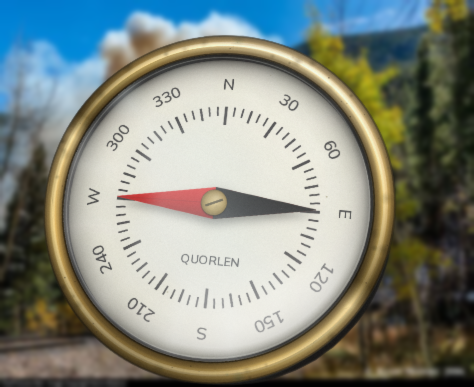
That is **270** °
